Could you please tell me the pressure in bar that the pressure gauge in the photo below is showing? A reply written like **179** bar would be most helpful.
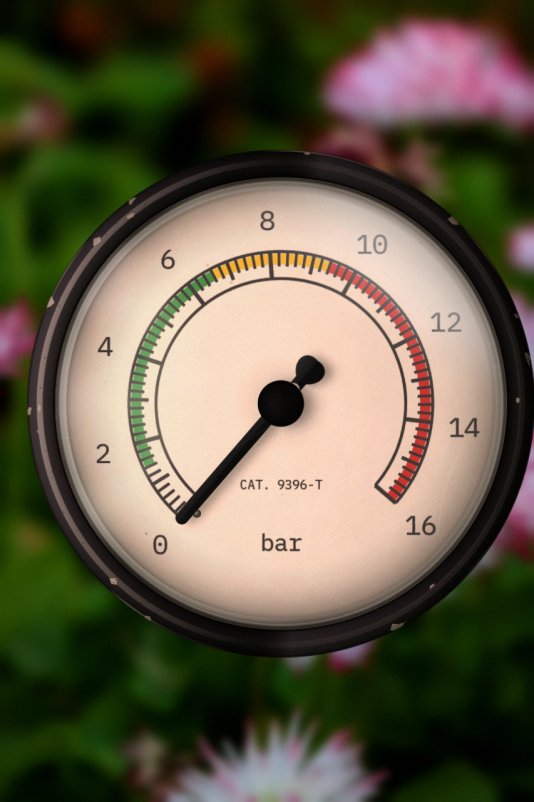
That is **0** bar
